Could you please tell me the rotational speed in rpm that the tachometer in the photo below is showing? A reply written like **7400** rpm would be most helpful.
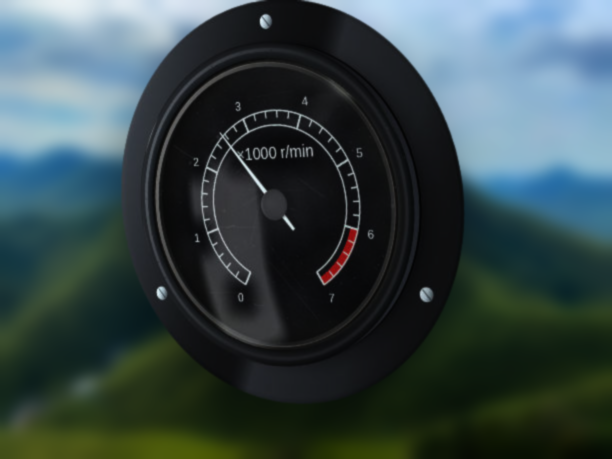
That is **2600** rpm
